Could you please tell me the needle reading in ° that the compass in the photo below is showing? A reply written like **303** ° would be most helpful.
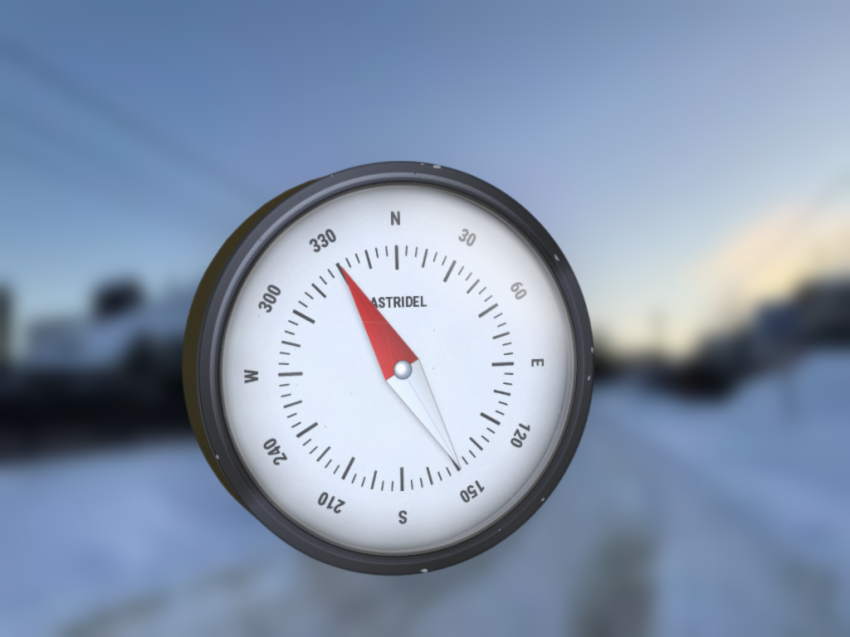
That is **330** °
